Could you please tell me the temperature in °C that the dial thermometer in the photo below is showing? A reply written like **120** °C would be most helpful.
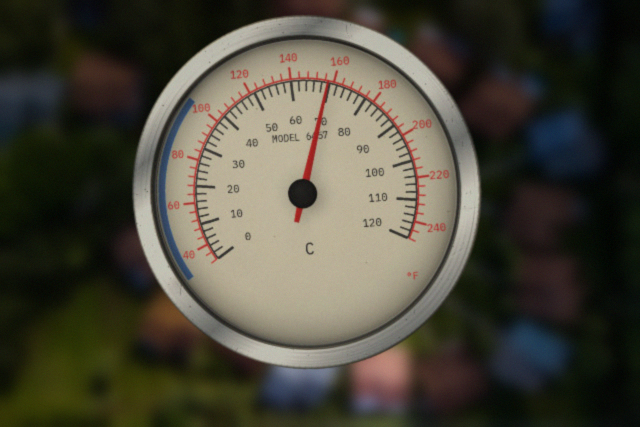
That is **70** °C
